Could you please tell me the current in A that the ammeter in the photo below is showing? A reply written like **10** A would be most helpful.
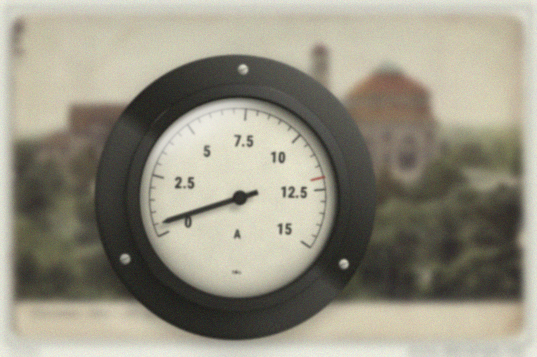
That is **0.5** A
